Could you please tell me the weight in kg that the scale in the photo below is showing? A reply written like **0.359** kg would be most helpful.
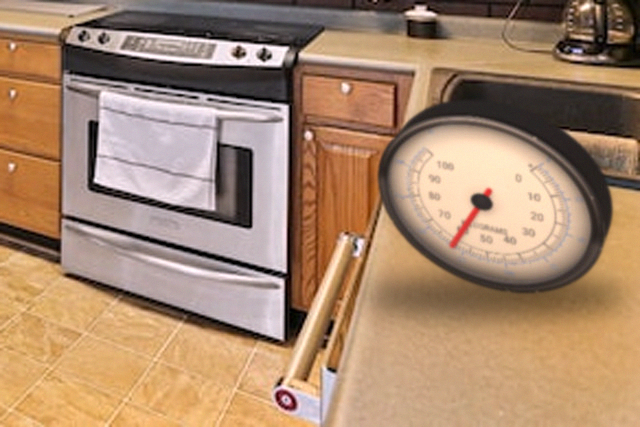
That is **60** kg
